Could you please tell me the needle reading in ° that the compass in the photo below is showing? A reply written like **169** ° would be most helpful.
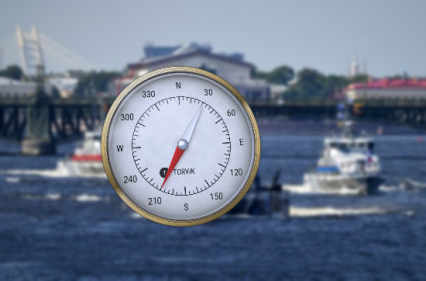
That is **210** °
